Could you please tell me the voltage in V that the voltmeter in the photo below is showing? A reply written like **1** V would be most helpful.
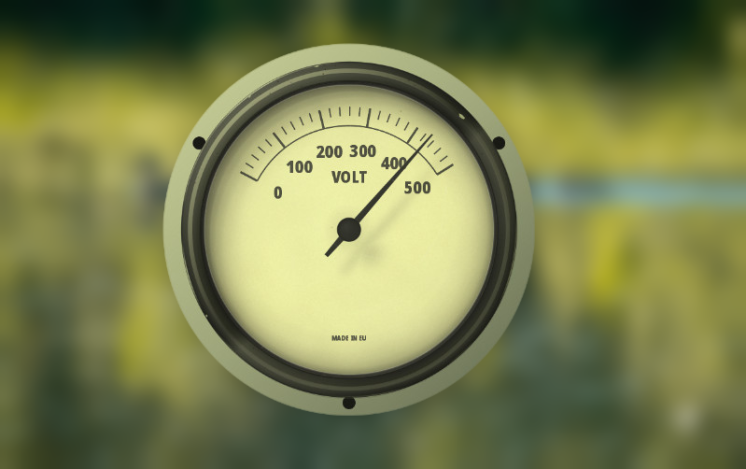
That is **430** V
